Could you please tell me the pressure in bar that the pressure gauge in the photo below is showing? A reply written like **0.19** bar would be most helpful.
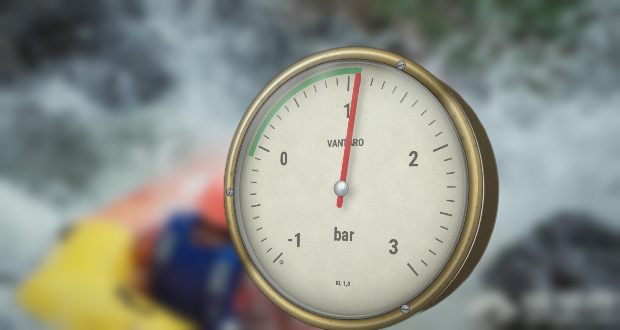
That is **1.1** bar
